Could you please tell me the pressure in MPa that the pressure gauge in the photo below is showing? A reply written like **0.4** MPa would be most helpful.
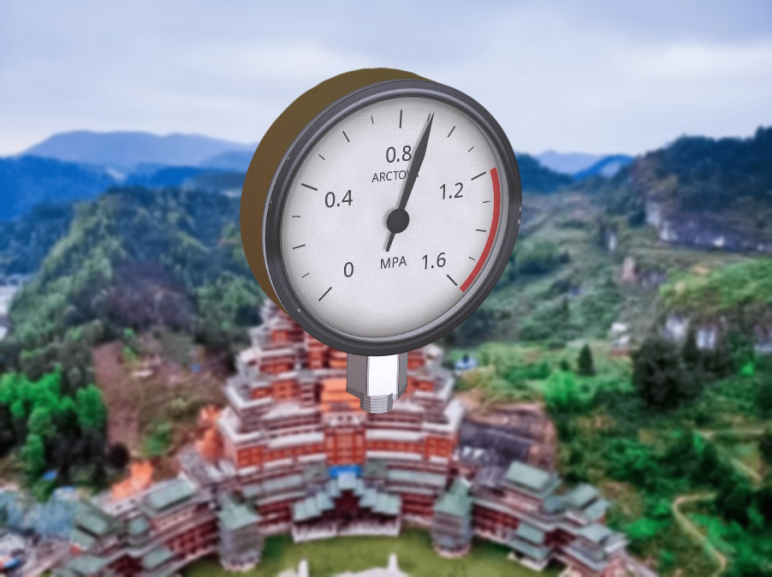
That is **0.9** MPa
